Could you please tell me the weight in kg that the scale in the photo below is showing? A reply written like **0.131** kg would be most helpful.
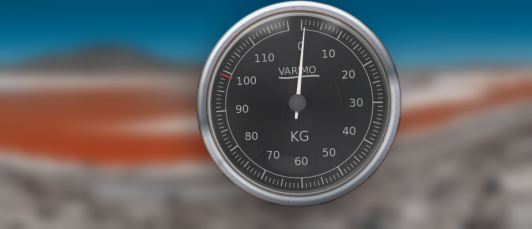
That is **1** kg
